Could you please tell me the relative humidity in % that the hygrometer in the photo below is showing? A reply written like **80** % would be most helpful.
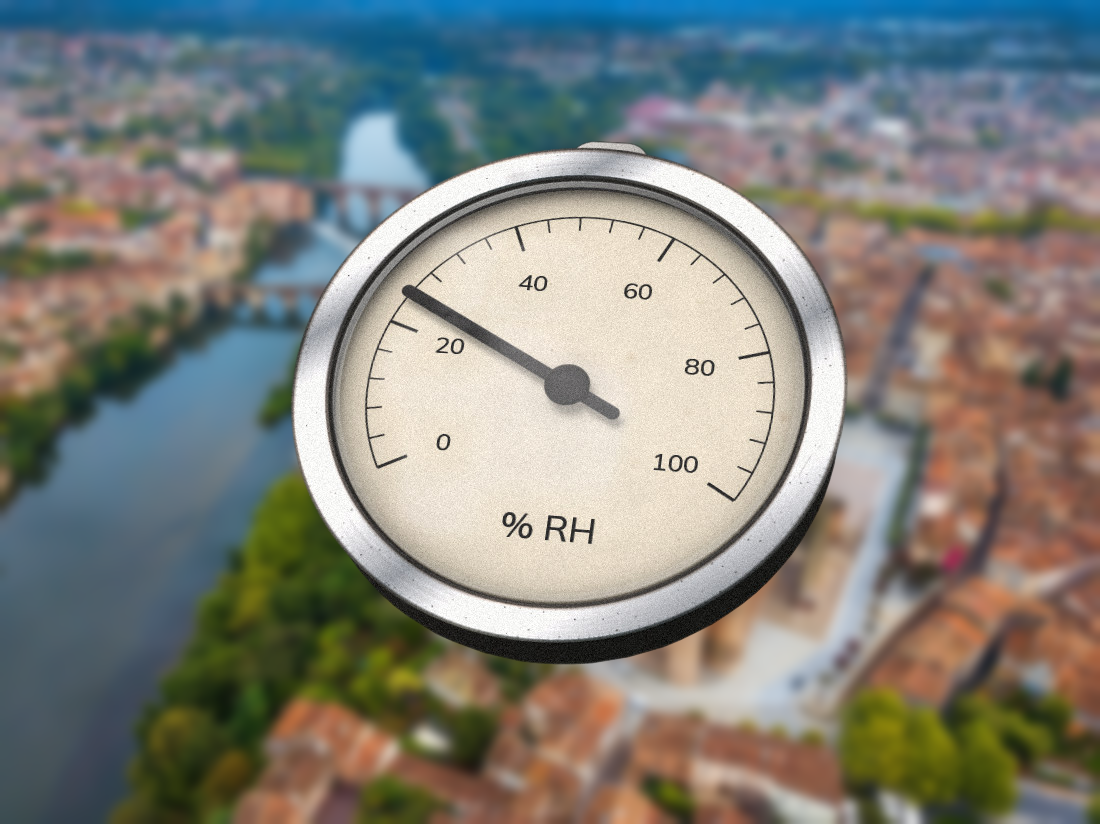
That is **24** %
